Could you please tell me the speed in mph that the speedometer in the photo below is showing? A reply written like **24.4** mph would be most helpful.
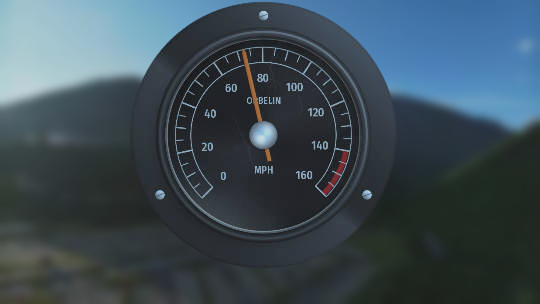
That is **72.5** mph
